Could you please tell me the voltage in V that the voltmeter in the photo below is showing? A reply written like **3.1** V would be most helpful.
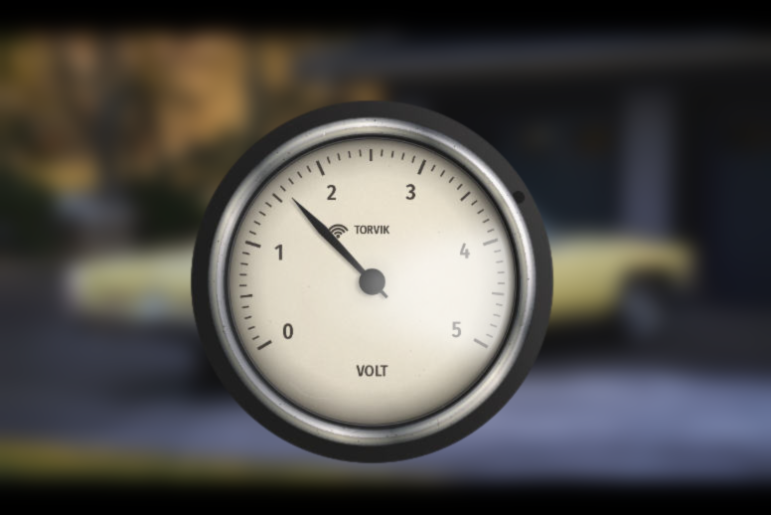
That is **1.6** V
